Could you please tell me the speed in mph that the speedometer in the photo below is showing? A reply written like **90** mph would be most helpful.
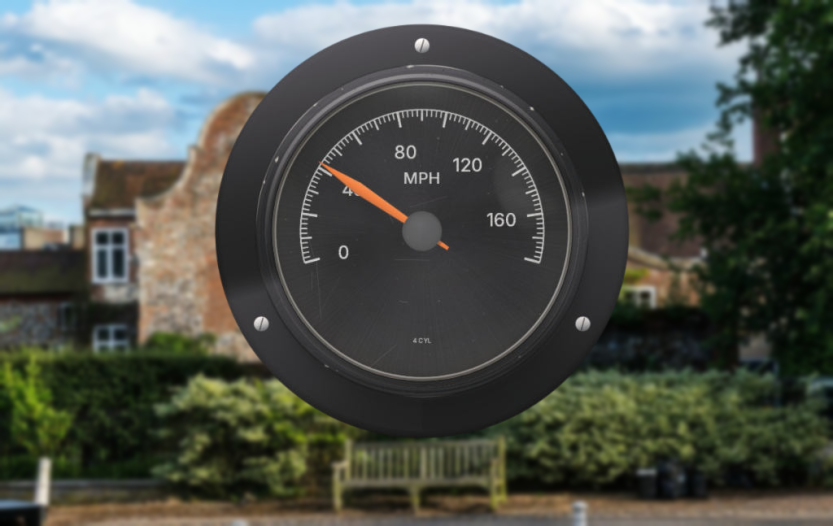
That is **42** mph
